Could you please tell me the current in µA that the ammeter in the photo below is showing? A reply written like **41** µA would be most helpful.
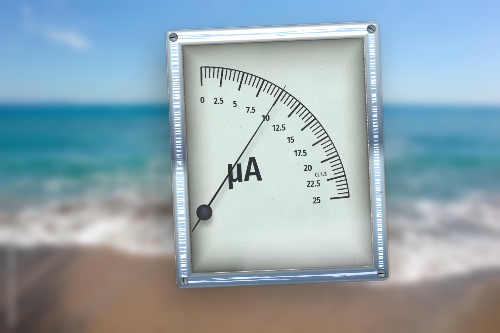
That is **10** µA
